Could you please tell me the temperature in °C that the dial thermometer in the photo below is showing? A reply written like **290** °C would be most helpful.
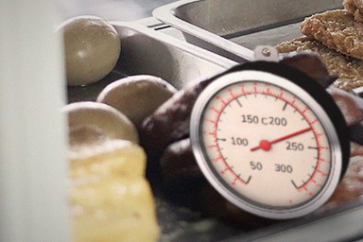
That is **230** °C
